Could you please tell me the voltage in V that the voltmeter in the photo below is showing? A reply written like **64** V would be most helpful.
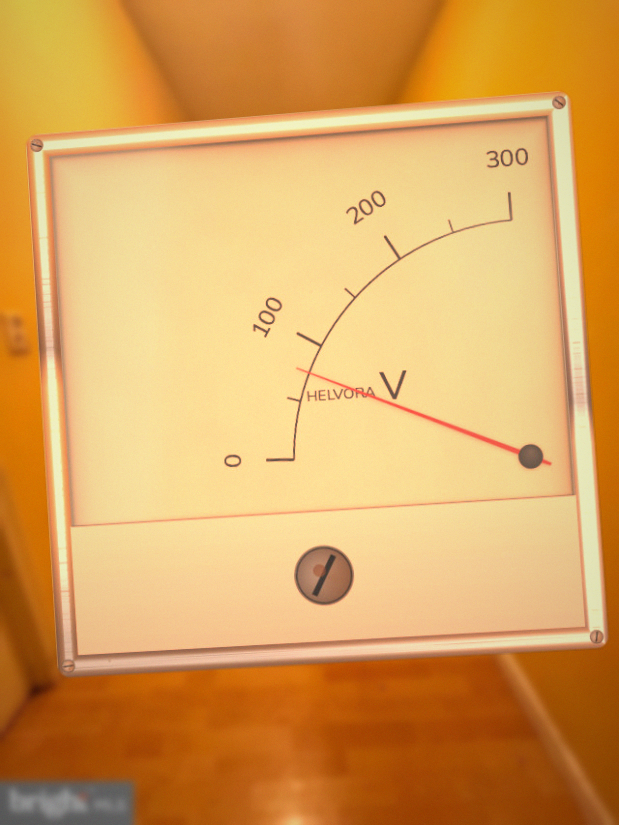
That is **75** V
